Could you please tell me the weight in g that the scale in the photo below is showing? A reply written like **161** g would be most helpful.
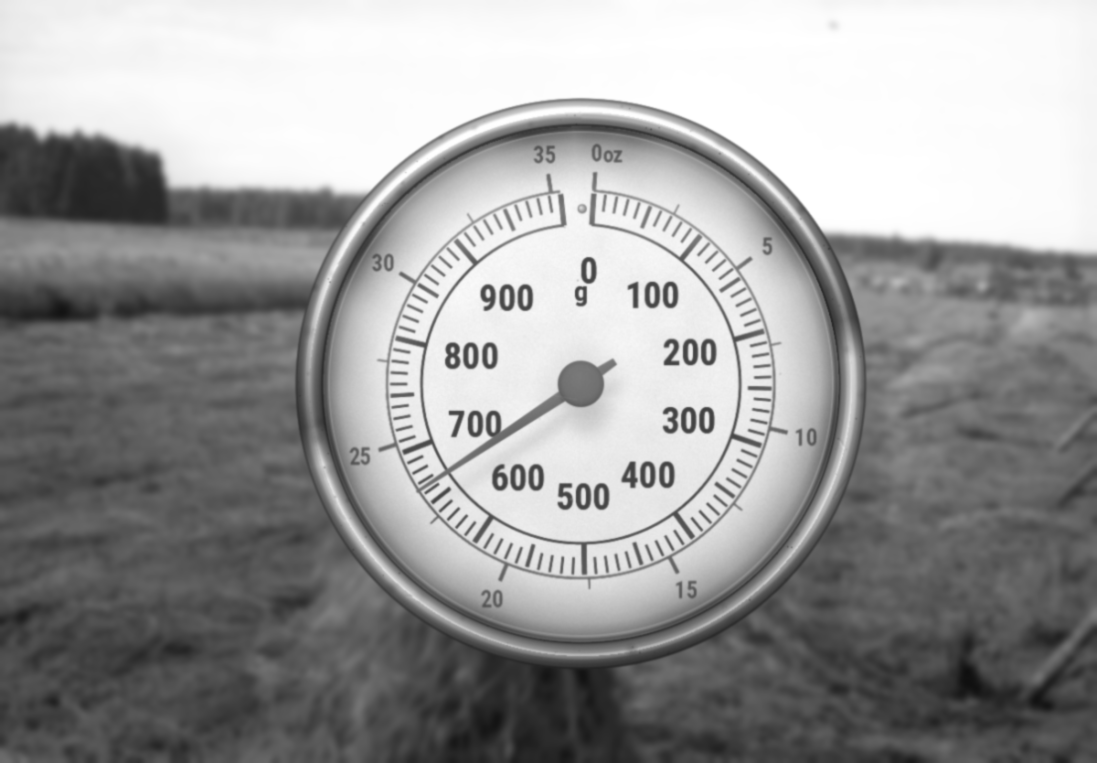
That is **665** g
